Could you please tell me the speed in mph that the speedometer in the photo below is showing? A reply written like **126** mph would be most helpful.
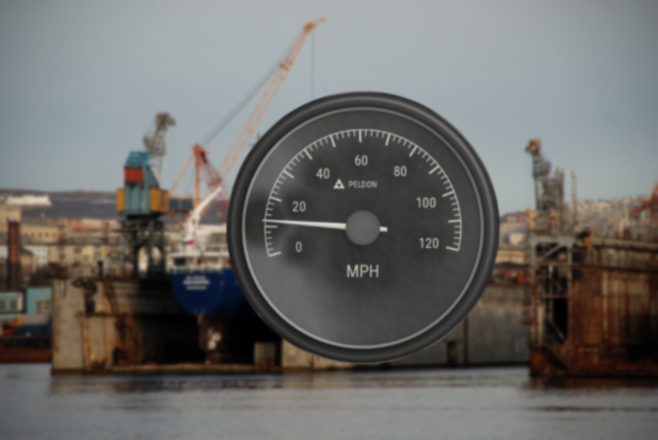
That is **12** mph
